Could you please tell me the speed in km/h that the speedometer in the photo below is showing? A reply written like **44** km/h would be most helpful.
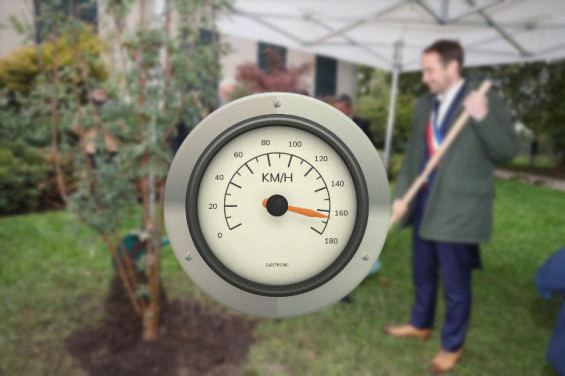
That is **165** km/h
